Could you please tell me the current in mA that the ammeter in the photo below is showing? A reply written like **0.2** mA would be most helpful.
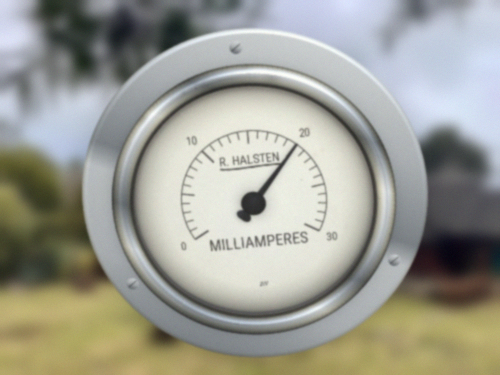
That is **20** mA
